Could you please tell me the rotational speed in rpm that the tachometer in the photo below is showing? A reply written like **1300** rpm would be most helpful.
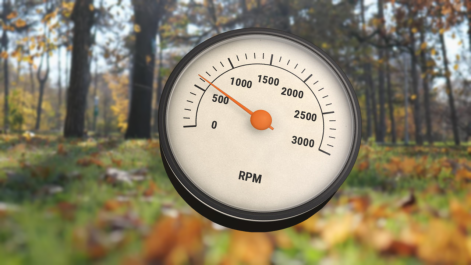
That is **600** rpm
